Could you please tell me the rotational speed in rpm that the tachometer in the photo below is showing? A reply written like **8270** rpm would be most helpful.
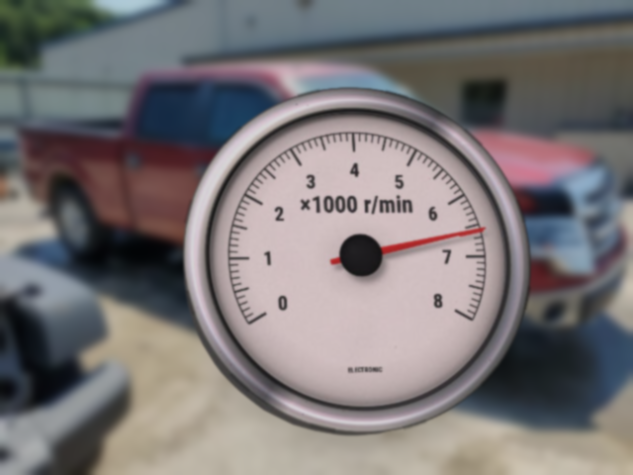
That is **6600** rpm
